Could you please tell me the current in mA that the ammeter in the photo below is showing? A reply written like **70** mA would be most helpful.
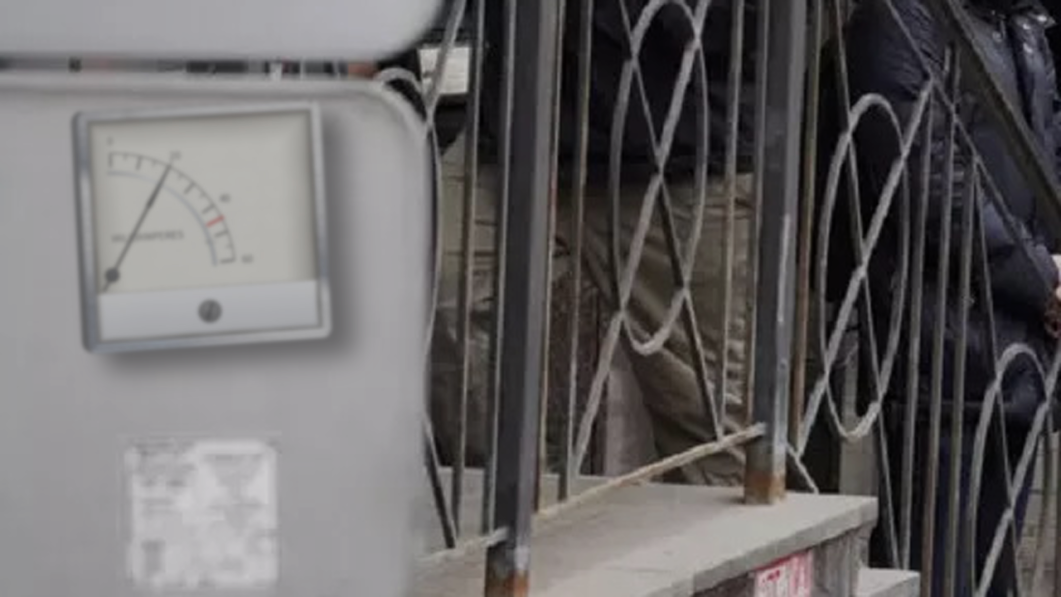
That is **20** mA
